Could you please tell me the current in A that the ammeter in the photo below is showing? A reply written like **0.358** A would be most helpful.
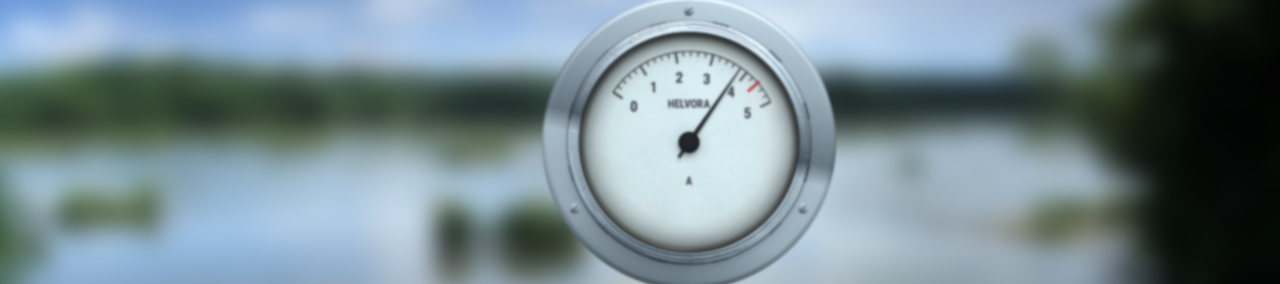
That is **3.8** A
